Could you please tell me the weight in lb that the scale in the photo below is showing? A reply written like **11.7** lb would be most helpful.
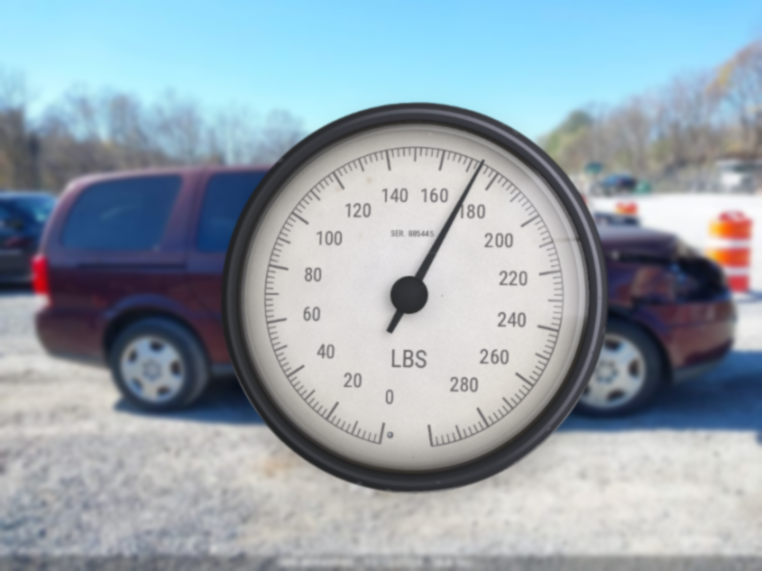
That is **174** lb
